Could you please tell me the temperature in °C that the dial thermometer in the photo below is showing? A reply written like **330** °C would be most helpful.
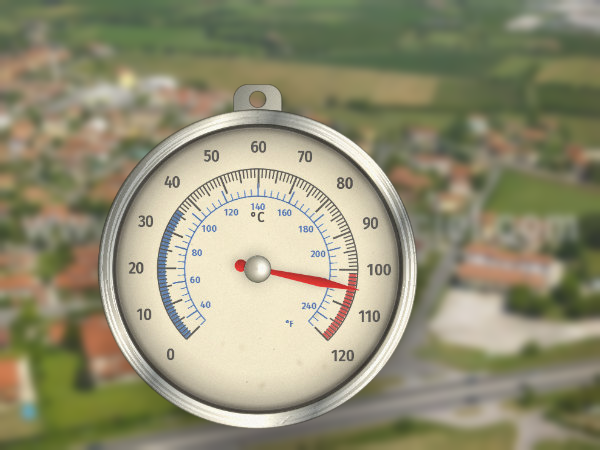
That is **105** °C
